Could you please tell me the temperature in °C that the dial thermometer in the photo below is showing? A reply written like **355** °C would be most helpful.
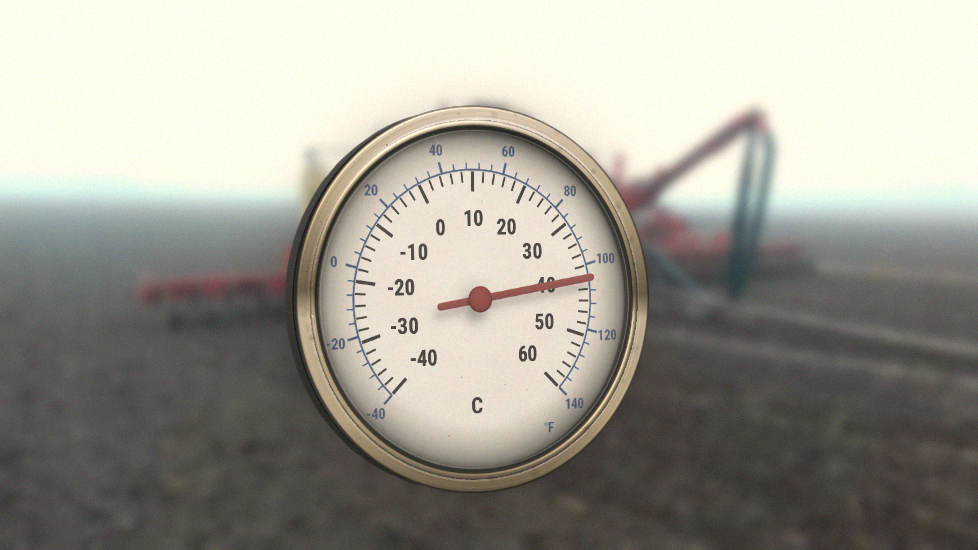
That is **40** °C
